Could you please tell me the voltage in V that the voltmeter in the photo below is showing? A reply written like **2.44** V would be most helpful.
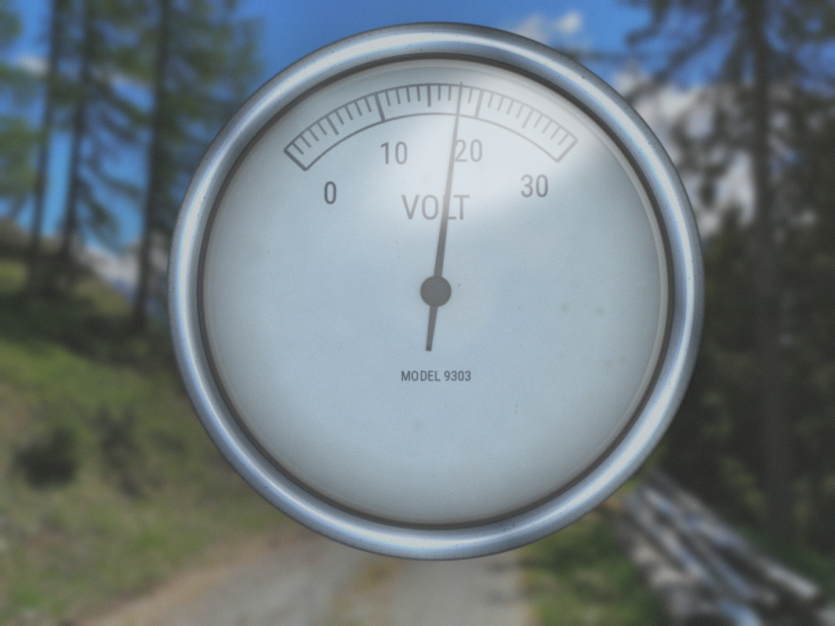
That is **18** V
